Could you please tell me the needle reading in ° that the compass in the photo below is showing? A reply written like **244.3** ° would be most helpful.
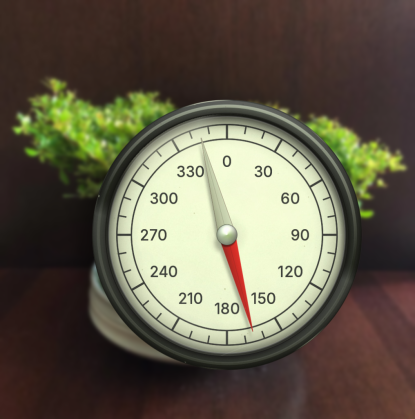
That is **165** °
